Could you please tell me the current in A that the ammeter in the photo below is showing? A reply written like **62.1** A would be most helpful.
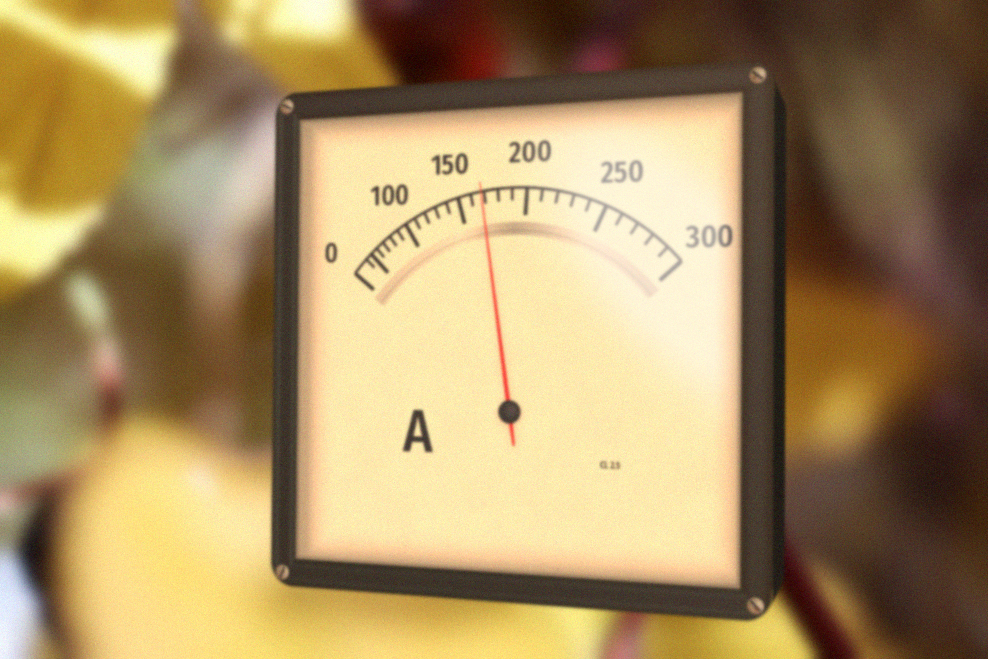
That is **170** A
